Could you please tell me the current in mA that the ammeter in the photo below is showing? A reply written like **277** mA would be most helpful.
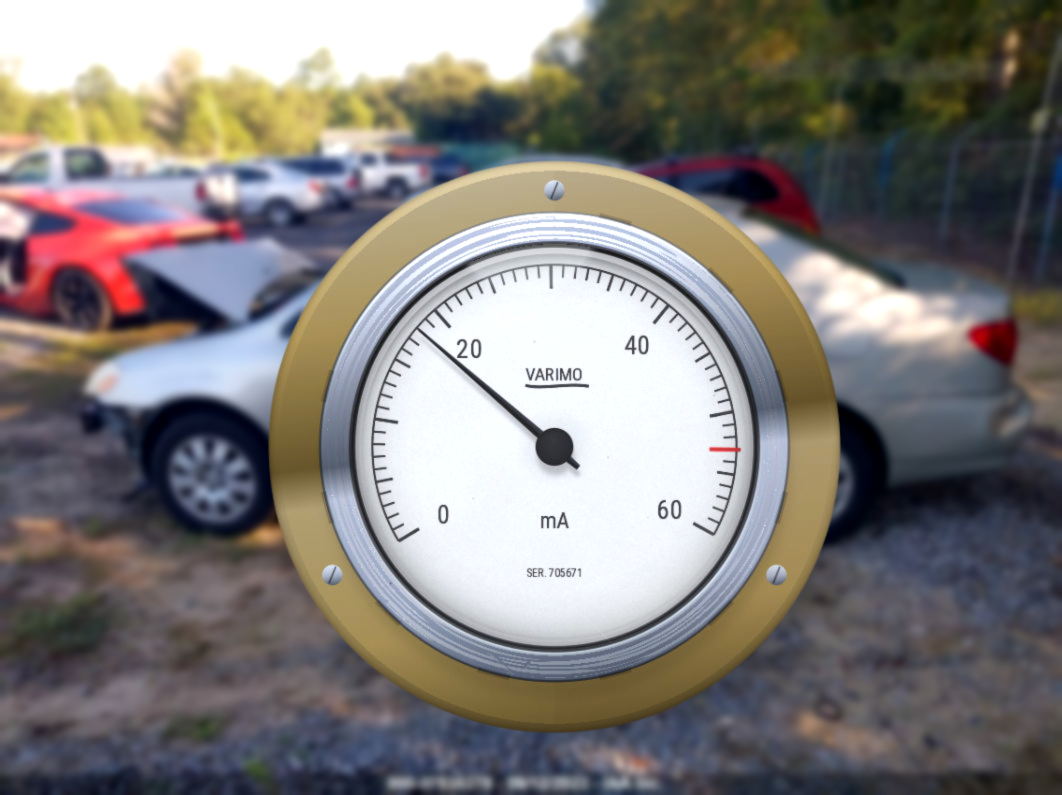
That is **18** mA
